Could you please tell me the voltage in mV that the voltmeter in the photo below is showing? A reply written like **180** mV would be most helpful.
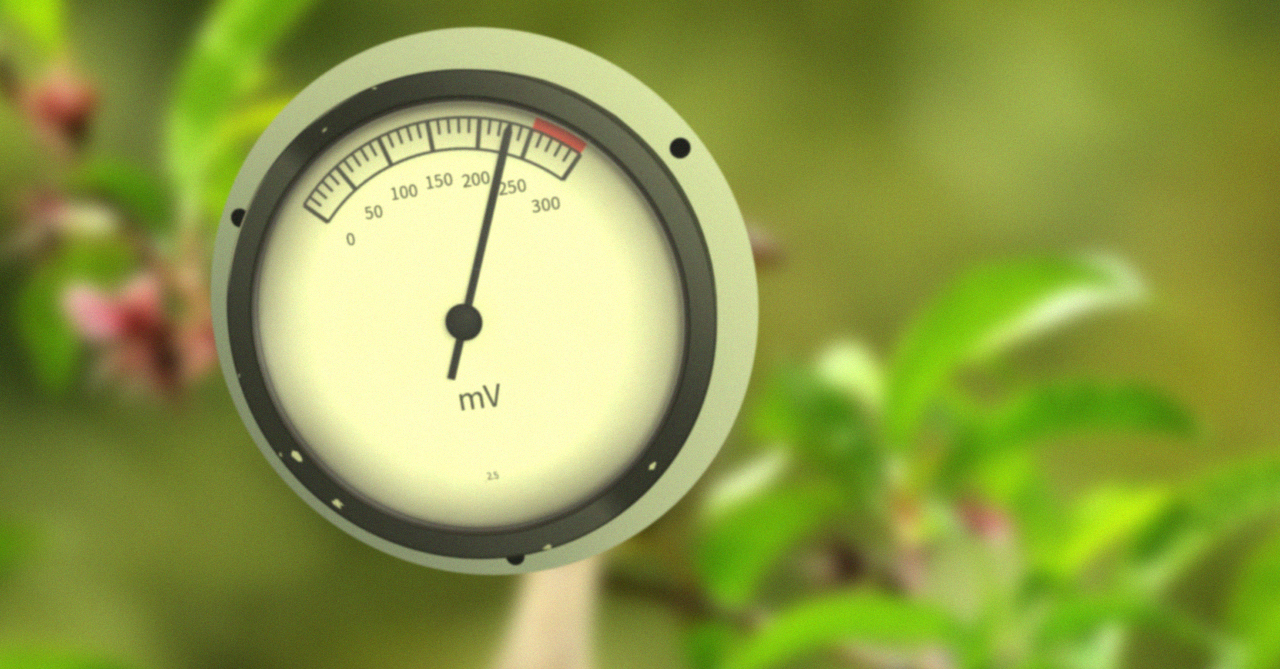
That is **230** mV
